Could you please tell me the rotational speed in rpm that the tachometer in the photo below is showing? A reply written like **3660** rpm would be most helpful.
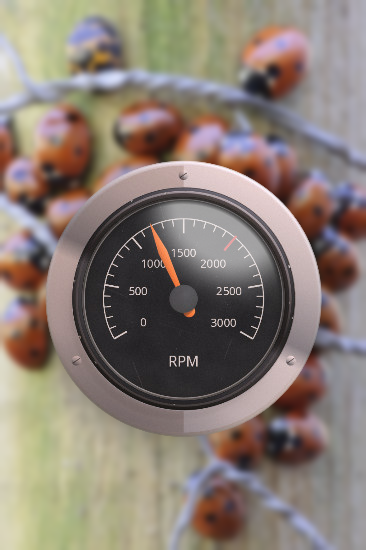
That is **1200** rpm
